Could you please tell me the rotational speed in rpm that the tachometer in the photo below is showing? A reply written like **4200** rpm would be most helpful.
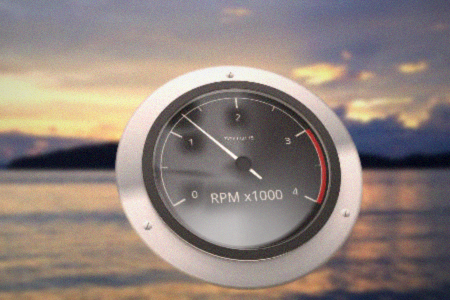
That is **1250** rpm
